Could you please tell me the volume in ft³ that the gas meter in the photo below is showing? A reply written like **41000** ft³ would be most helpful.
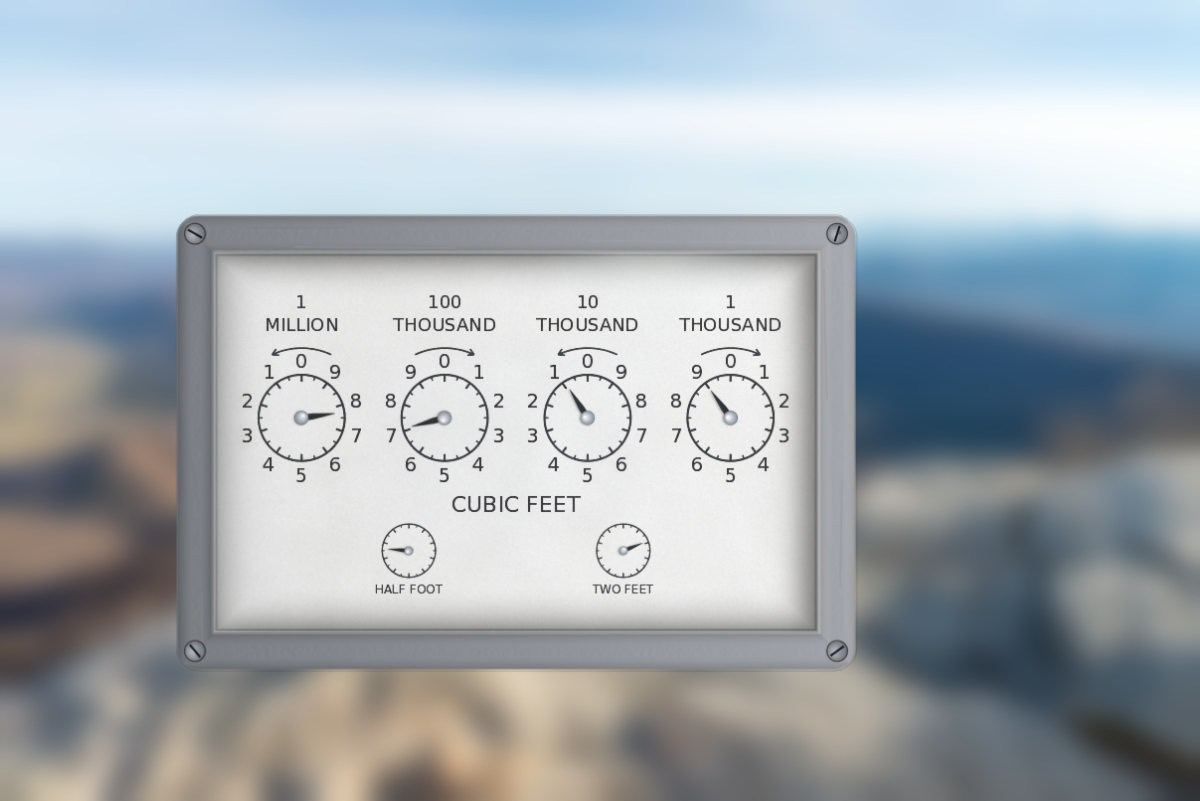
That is **770900** ft³
